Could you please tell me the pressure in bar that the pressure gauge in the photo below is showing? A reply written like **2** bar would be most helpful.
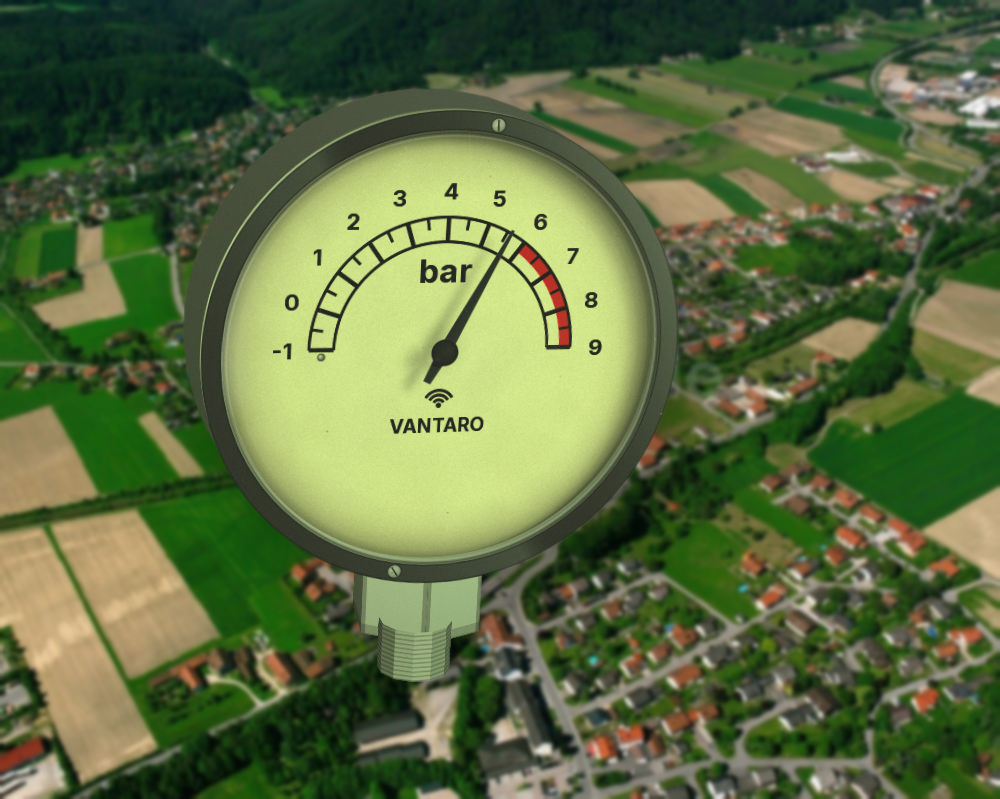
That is **5.5** bar
